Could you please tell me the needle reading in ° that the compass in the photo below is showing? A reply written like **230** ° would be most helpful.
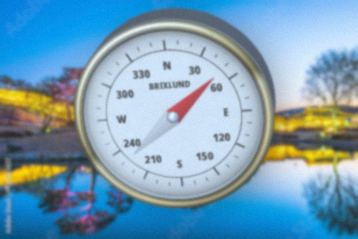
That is **50** °
